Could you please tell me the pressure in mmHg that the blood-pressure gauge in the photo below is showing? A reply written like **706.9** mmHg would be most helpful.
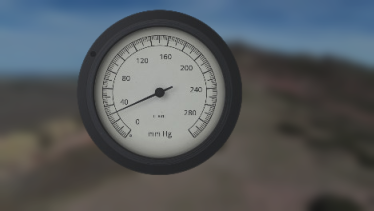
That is **30** mmHg
